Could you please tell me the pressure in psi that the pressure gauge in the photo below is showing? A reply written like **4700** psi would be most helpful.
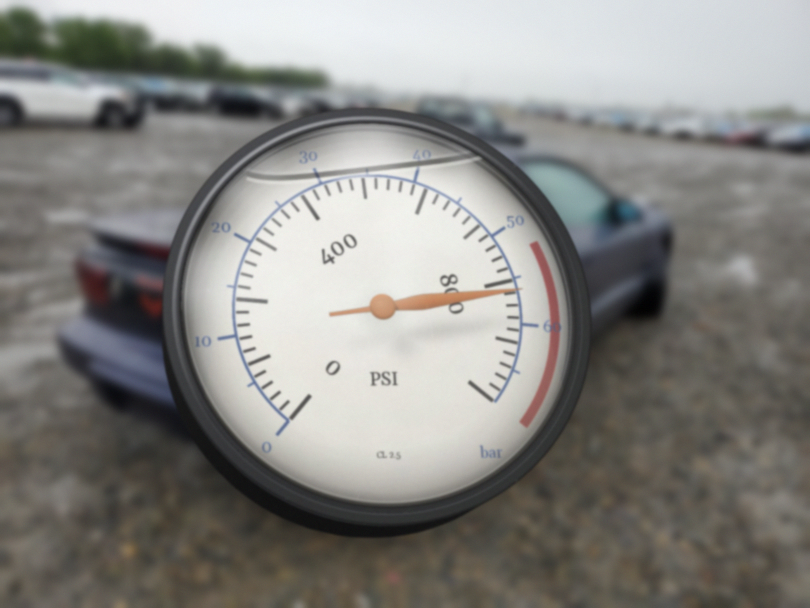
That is **820** psi
